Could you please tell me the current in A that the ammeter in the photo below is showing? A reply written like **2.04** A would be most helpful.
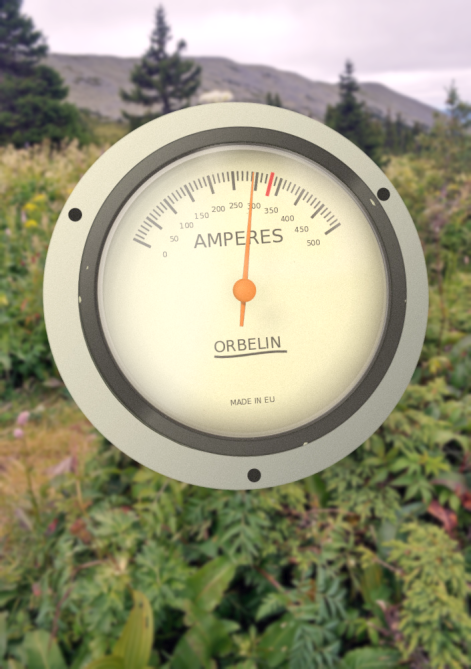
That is **290** A
